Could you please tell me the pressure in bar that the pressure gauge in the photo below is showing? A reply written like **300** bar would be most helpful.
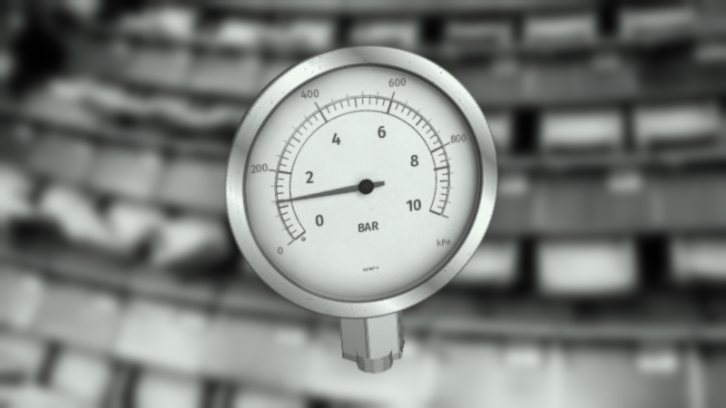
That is **1.2** bar
